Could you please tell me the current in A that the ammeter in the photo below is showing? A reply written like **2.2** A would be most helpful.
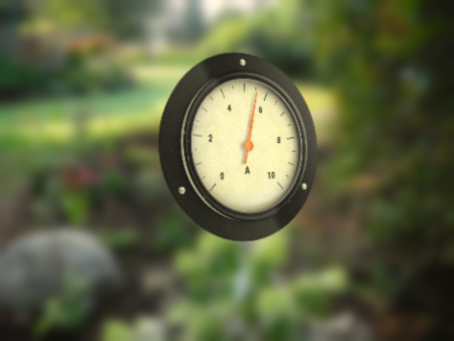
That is **5.5** A
